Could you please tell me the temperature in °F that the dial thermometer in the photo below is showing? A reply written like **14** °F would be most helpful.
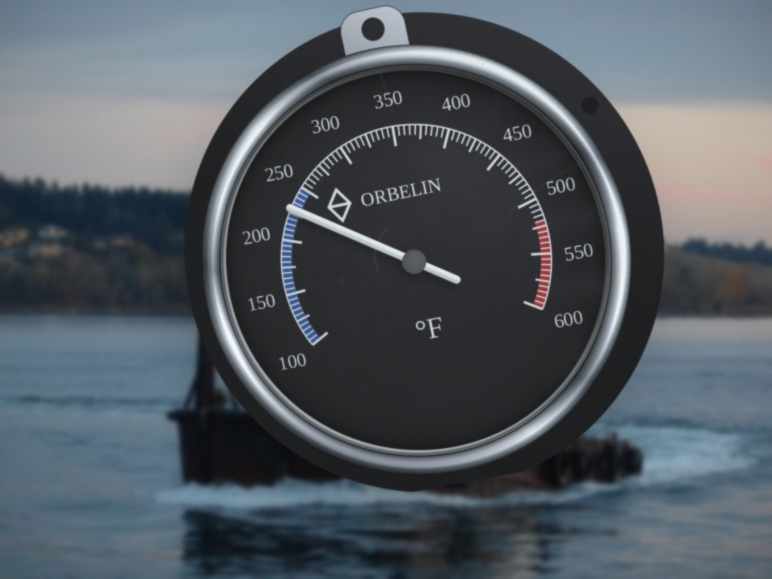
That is **230** °F
